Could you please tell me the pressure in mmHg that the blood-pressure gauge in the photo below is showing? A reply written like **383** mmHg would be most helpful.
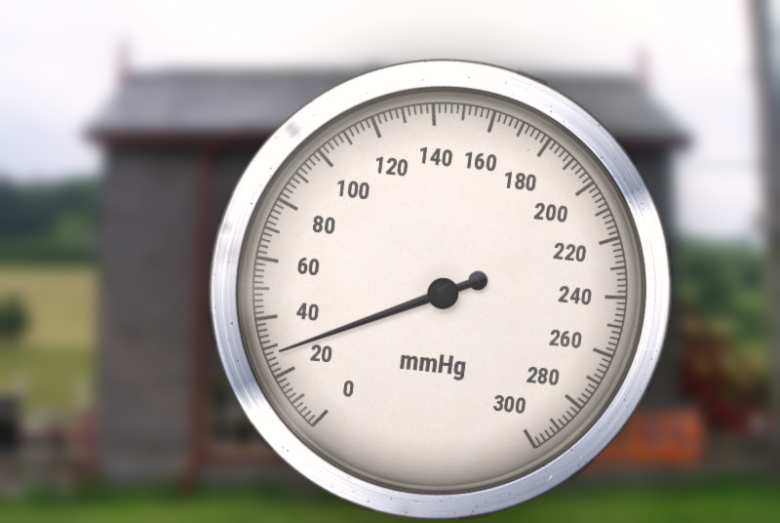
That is **28** mmHg
